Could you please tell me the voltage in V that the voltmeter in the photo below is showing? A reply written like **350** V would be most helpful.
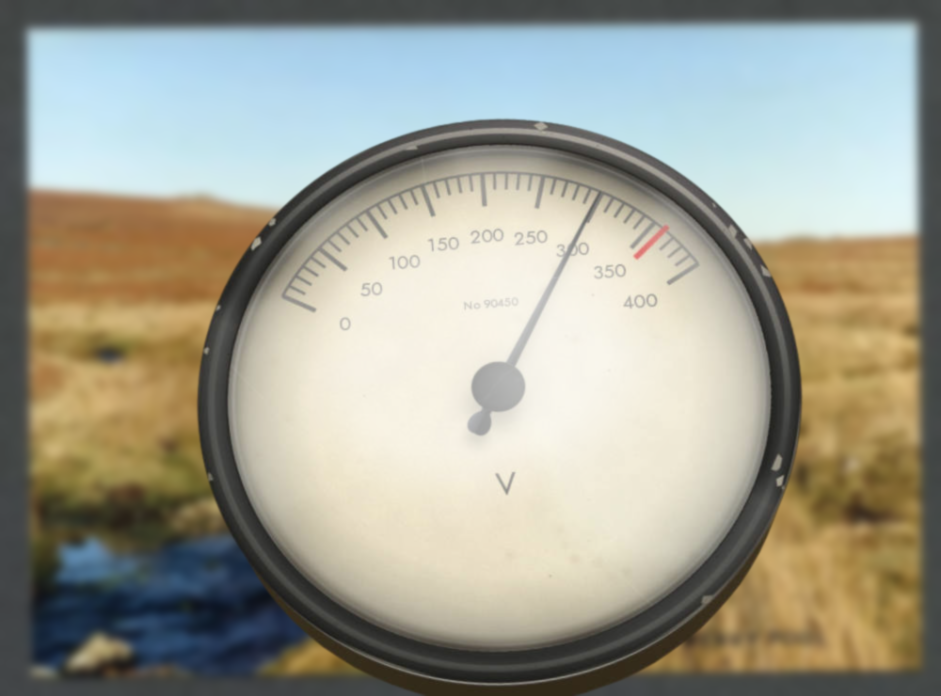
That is **300** V
